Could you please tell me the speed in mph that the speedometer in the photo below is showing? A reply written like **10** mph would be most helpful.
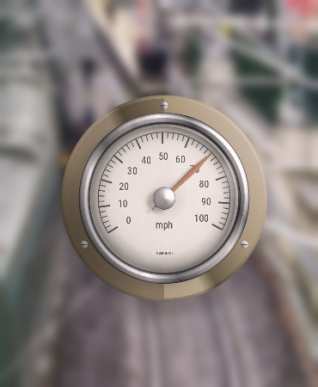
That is **70** mph
